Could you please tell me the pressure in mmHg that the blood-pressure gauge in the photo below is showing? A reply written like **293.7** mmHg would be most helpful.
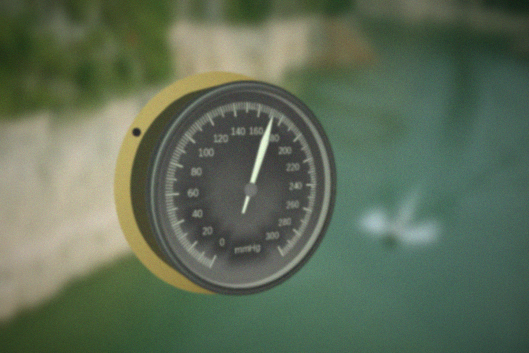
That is **170** mmHg
